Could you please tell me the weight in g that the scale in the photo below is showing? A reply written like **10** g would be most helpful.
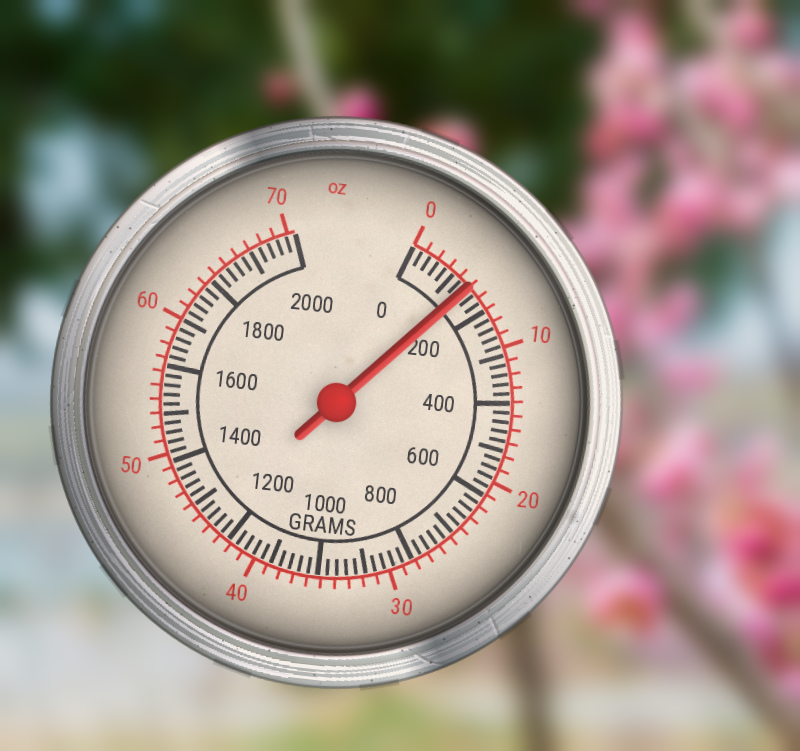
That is **140** g
